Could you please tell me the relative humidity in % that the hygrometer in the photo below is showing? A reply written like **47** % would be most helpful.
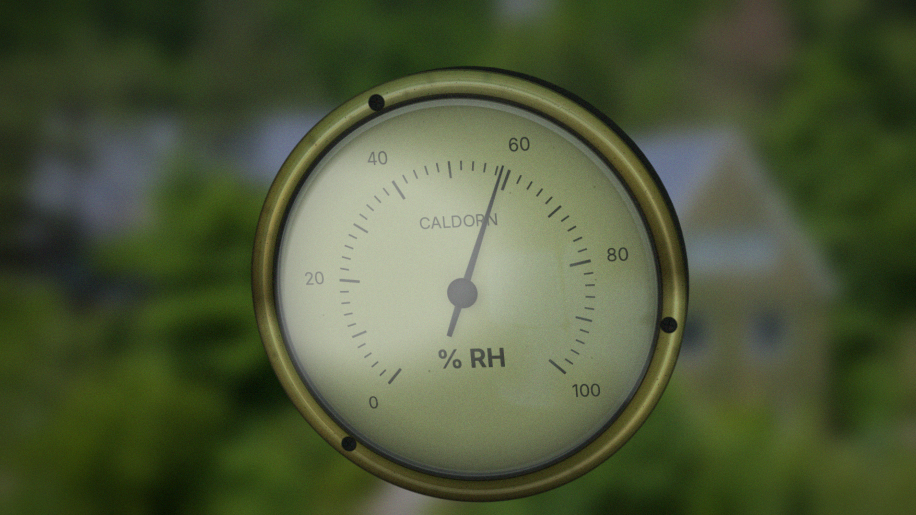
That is **59** %
